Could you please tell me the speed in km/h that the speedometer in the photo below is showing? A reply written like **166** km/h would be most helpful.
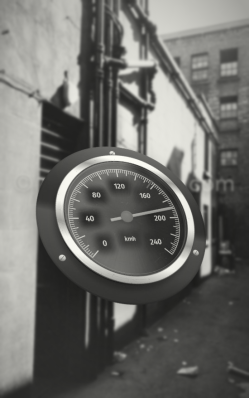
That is **190** km/h
